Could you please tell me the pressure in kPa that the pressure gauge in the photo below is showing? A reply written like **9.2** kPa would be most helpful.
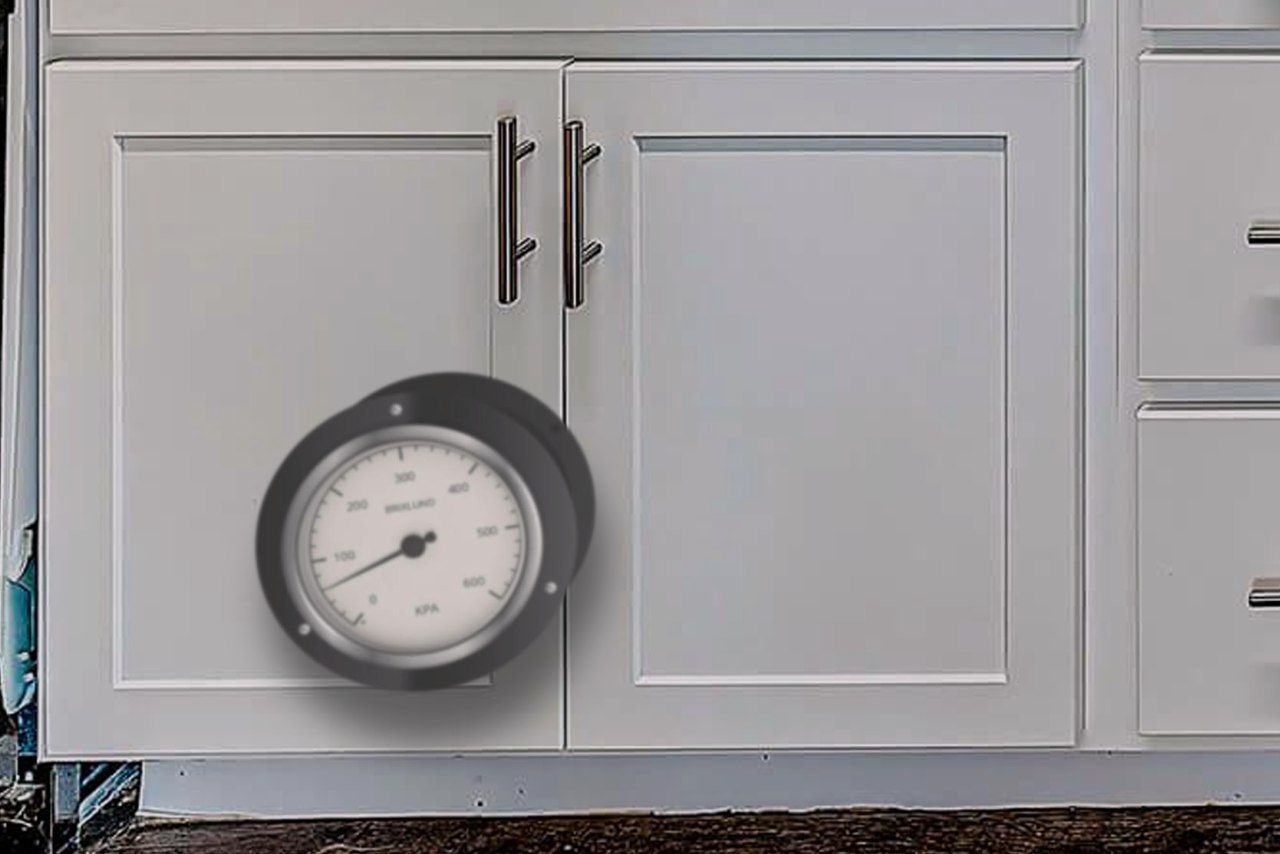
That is **60** kPa
